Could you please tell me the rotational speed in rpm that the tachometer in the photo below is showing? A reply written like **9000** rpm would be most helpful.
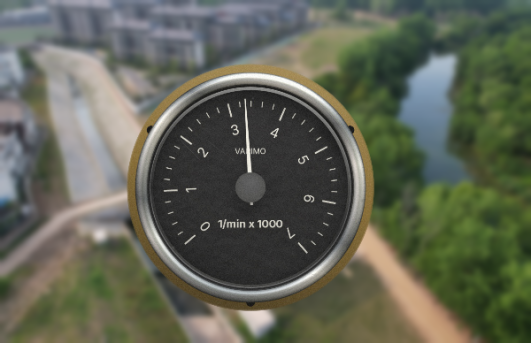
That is **3300** rpm
